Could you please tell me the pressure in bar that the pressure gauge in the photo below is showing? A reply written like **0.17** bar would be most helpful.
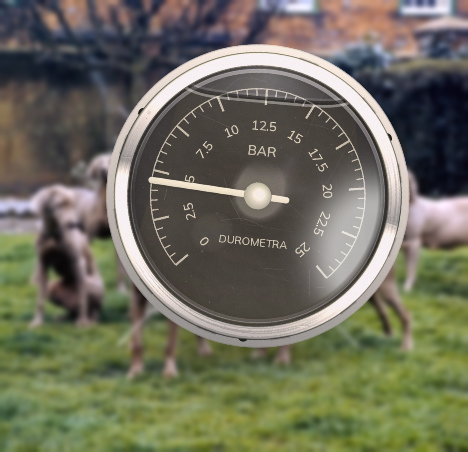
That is **4.5** bar
